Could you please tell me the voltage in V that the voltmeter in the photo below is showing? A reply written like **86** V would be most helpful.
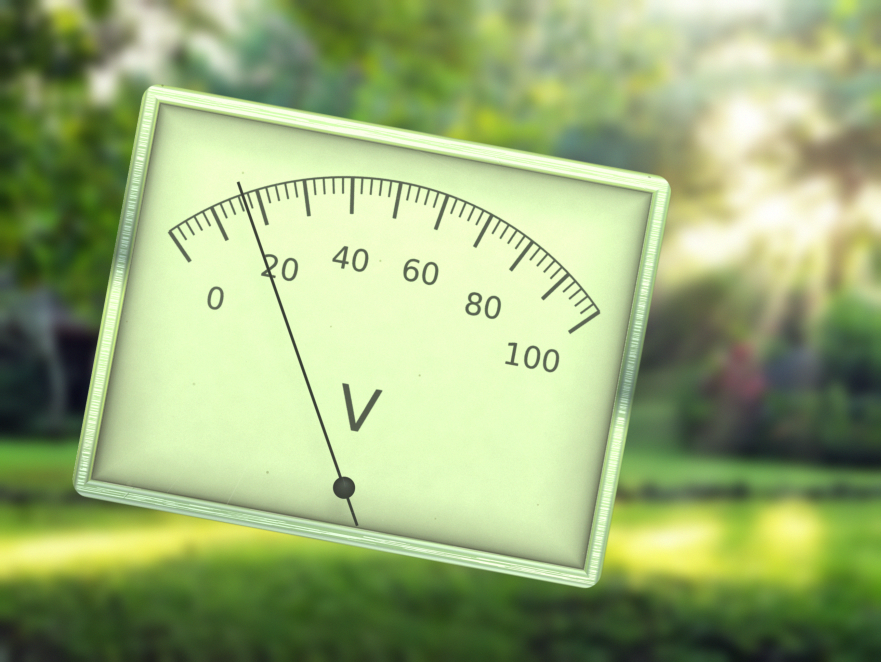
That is **17** V
